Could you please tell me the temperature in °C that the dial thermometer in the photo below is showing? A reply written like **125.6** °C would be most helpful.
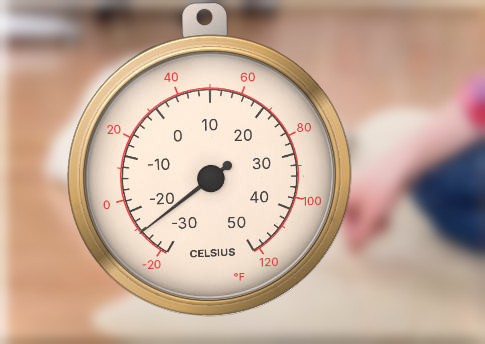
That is **-24** °C
